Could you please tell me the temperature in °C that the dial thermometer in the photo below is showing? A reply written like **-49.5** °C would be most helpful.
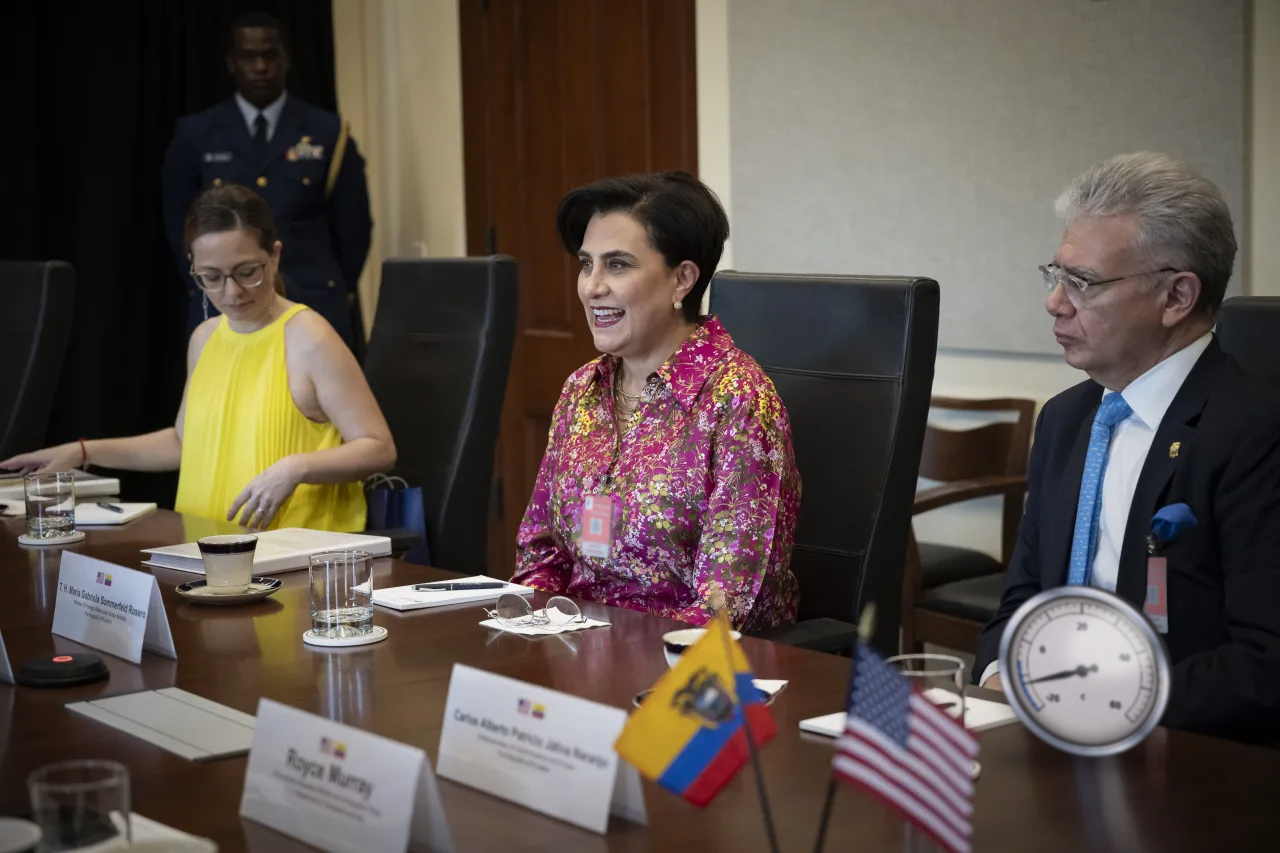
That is **-12** °C
